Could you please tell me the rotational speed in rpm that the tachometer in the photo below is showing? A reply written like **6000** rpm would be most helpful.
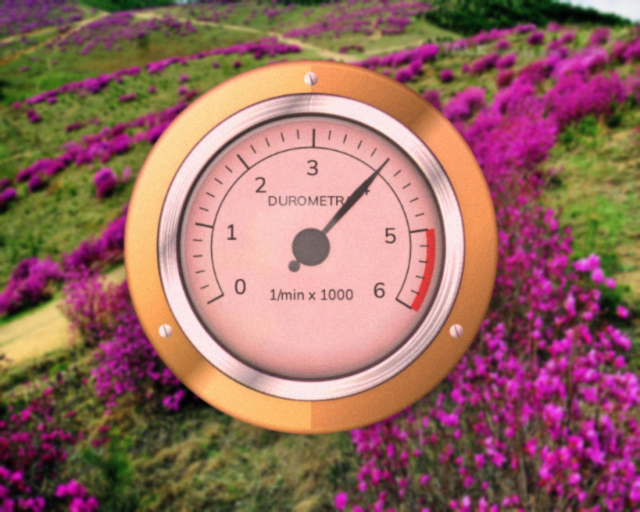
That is **4000** rpm
